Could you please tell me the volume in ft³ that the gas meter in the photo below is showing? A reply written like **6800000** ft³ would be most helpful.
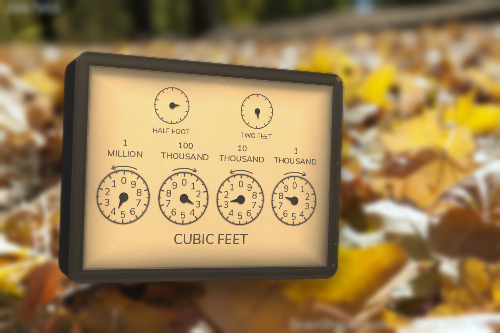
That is **432800** ft³
